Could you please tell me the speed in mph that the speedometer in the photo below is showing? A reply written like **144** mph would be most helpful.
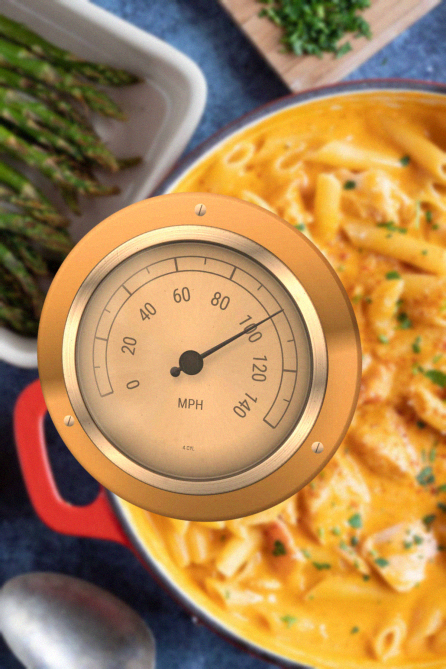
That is **100** mph
